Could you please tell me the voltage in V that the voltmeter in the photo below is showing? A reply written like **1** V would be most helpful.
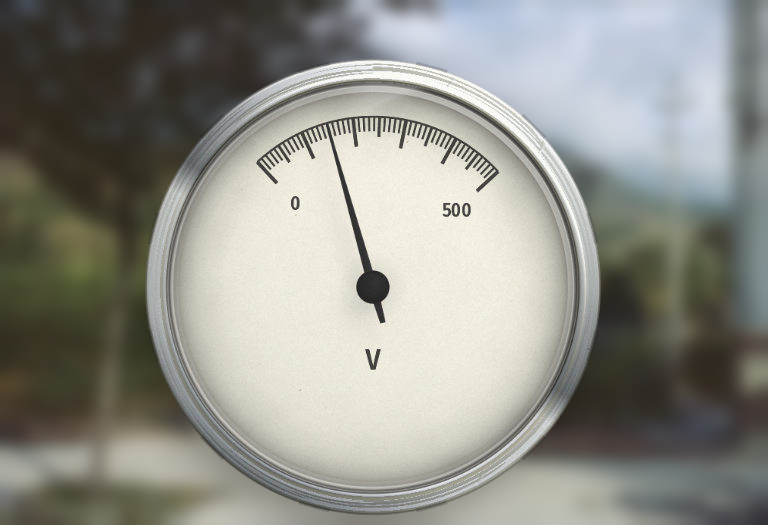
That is **150** V
